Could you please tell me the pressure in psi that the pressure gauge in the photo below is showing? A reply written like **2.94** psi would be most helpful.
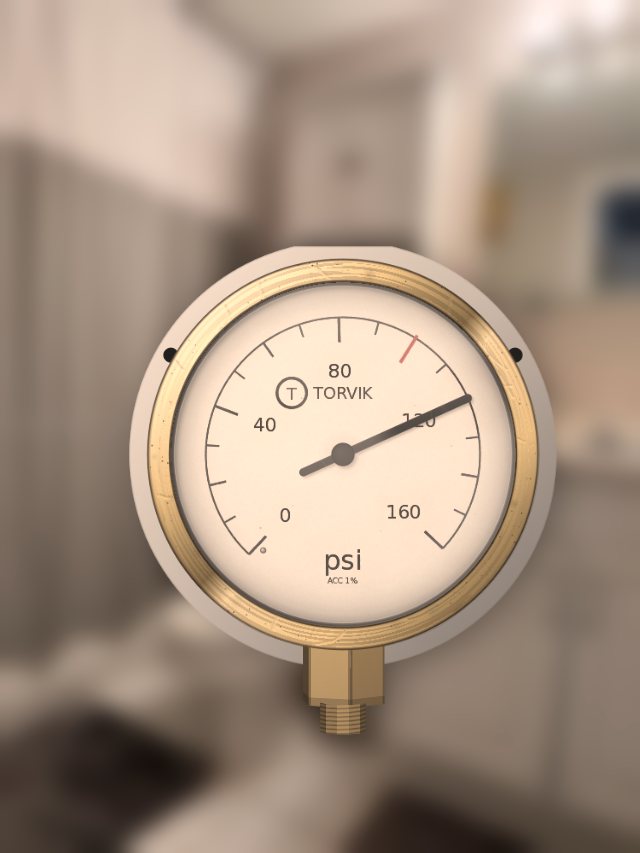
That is **120** psi
